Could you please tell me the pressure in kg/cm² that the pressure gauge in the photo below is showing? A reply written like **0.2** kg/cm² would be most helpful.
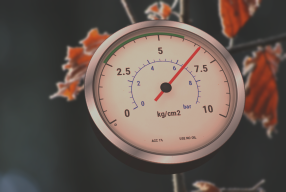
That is **6.75** kg/cm²
